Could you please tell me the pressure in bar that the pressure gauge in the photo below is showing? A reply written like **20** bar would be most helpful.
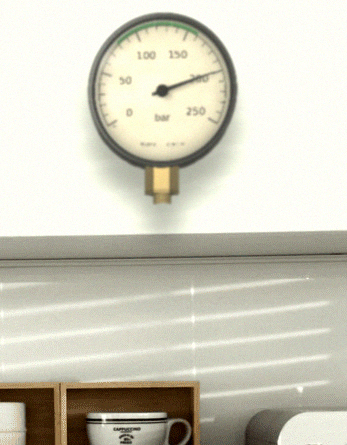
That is **200** bar
